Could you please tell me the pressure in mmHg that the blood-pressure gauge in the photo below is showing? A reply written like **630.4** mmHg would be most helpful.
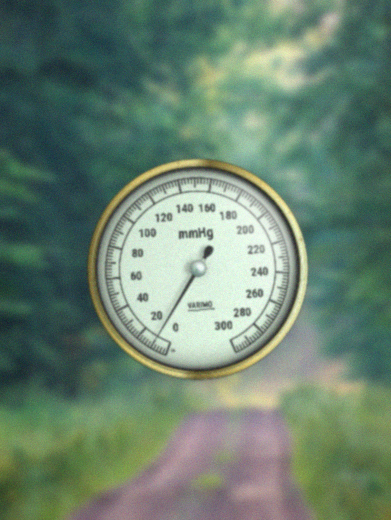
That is **10** mmHg
